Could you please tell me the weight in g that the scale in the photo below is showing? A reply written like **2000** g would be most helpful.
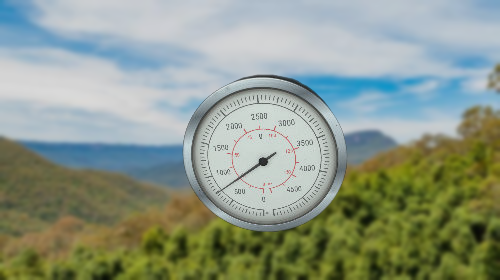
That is **750** g
